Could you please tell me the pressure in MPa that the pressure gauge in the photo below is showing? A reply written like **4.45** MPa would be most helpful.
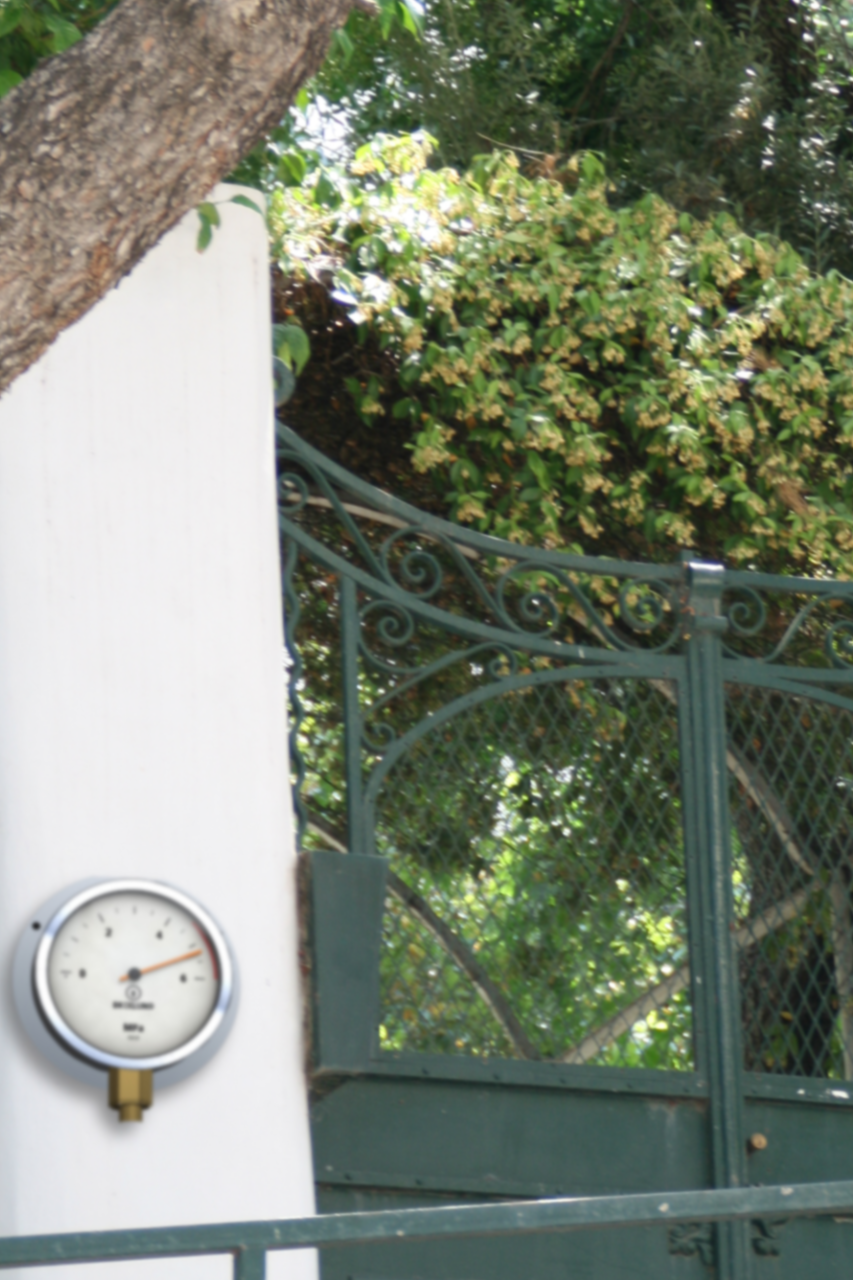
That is **5.25** MPa
